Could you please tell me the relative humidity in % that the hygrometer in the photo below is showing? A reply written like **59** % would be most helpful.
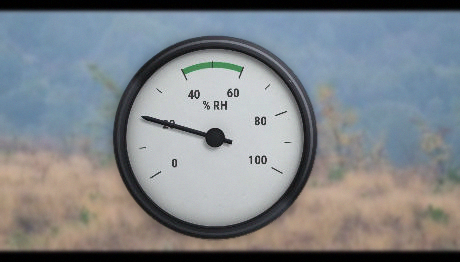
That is **20** %
